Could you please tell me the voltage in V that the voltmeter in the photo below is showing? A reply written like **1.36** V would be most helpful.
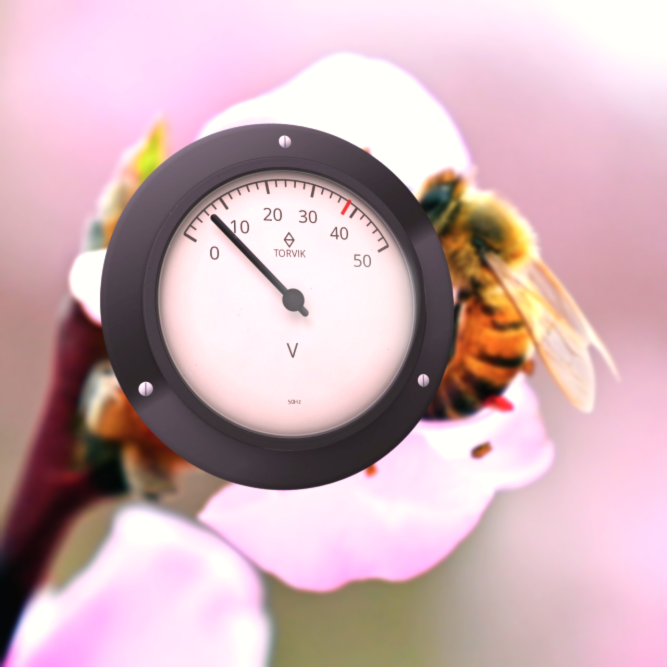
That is **6** V
